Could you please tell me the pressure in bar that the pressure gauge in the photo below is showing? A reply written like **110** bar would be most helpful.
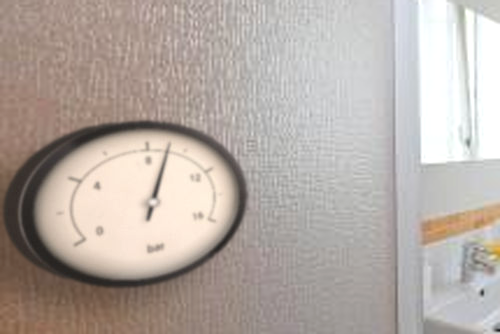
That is **9** bar
